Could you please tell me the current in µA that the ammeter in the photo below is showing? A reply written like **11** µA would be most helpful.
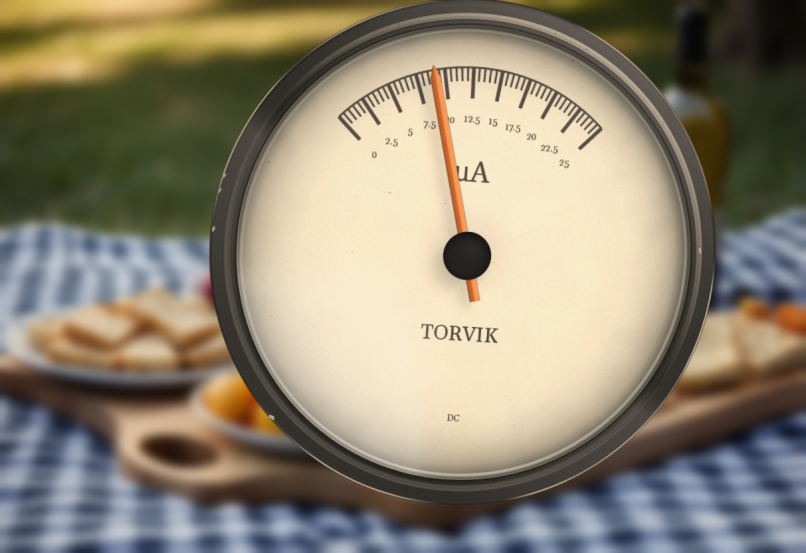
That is **9** µA
